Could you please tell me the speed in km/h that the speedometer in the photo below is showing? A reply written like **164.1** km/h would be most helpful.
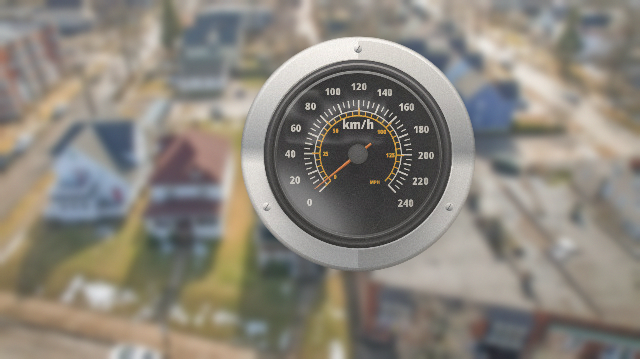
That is **5** km/h
